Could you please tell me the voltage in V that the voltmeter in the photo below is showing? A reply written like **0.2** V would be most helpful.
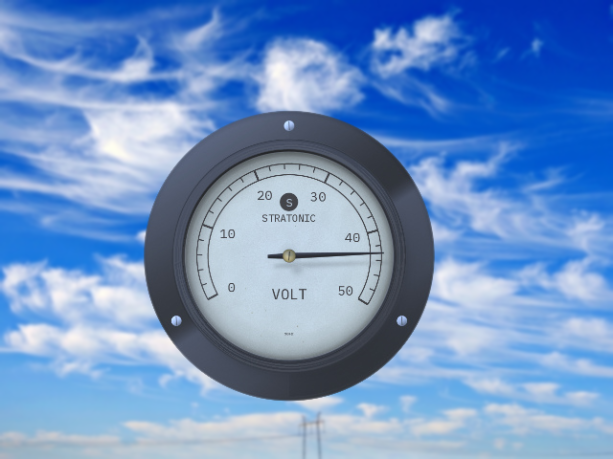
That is **43** V
